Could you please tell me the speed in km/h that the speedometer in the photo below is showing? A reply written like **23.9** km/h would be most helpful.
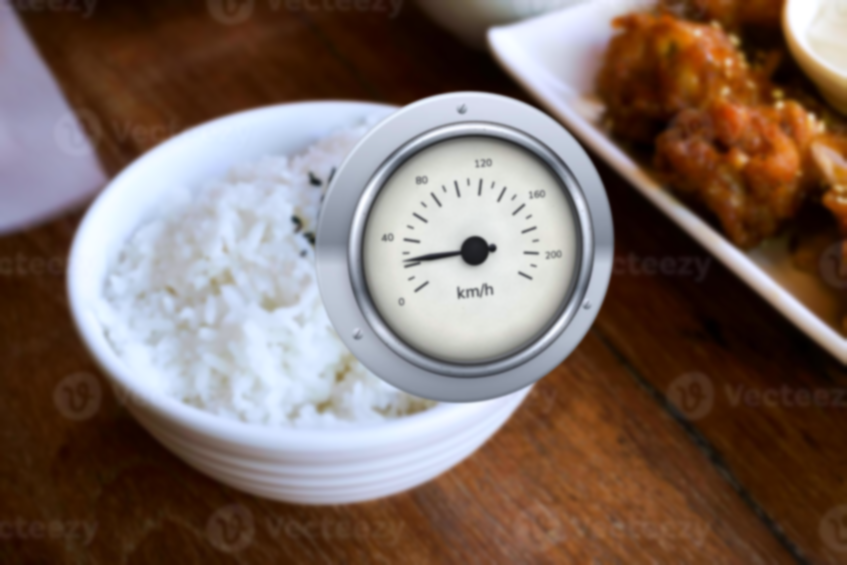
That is **25** km/h
